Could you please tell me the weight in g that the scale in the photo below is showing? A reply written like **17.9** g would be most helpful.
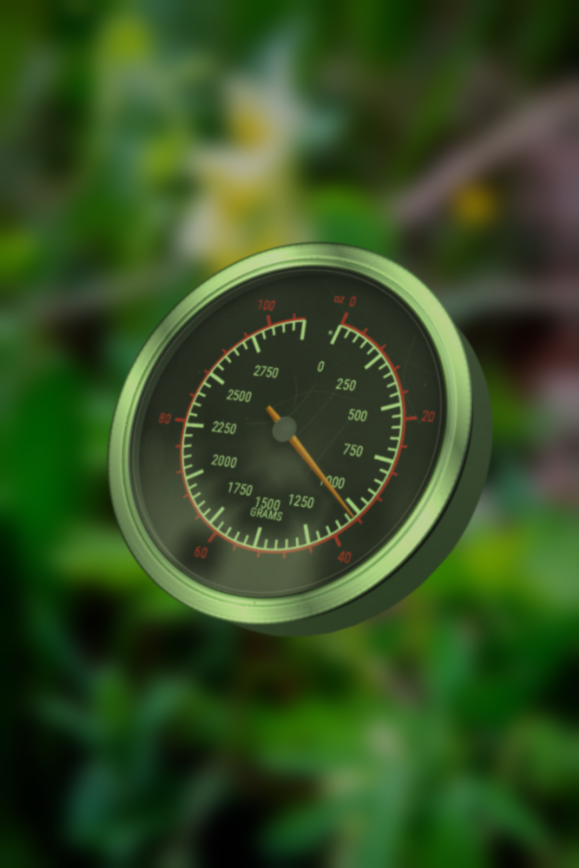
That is **1025** g
